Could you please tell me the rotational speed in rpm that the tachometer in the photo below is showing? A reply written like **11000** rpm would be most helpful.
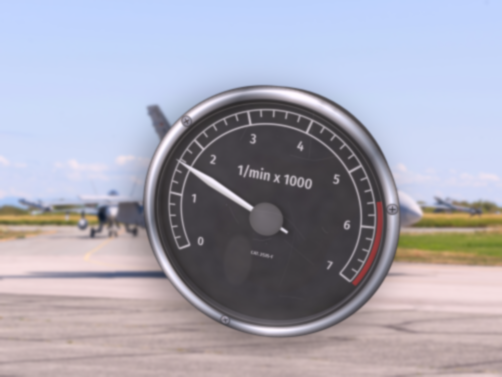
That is **1600** rpm
